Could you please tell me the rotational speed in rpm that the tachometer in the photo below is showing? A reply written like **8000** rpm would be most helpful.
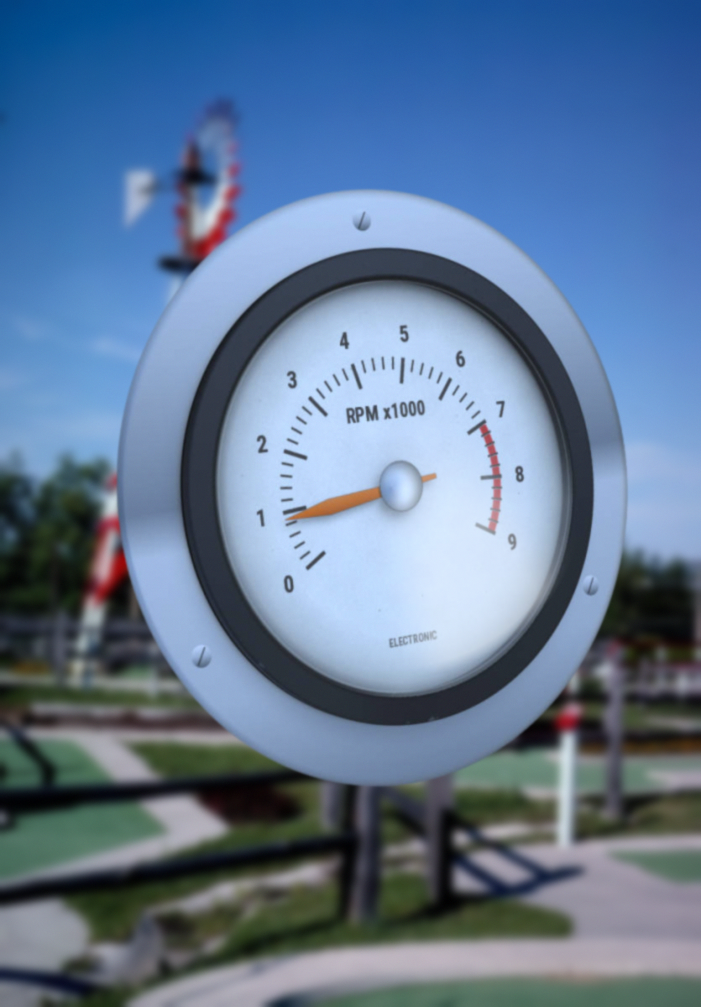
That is **900** rpm
